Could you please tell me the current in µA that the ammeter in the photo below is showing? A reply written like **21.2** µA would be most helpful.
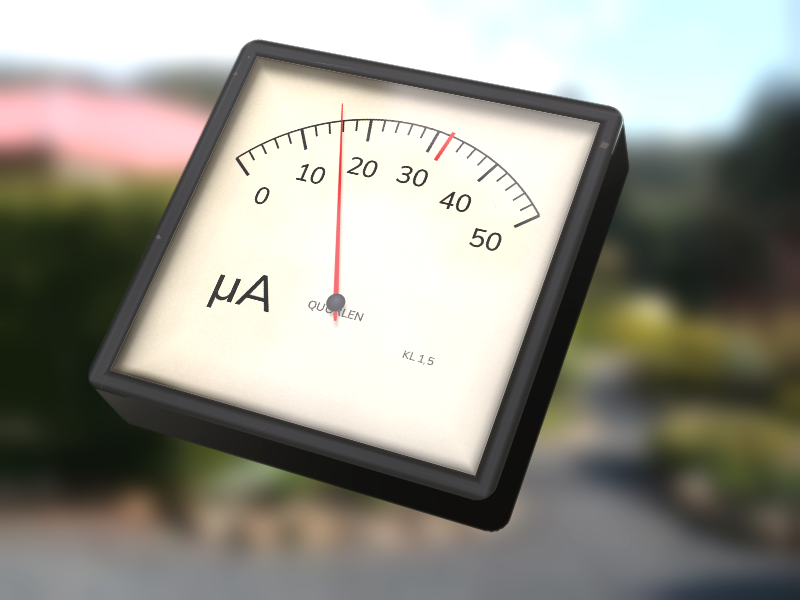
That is **16** µA
